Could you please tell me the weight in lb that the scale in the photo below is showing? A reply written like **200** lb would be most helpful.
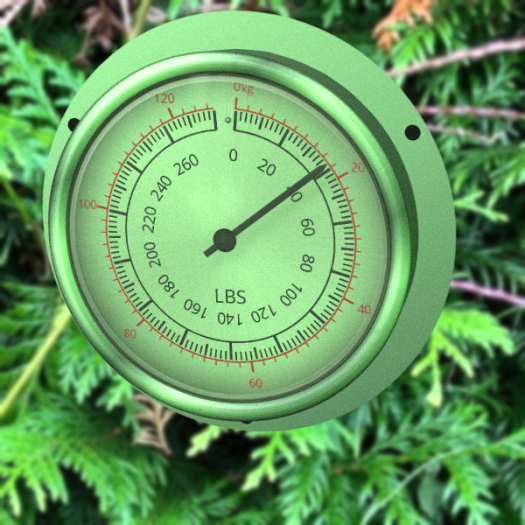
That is **38** lb
